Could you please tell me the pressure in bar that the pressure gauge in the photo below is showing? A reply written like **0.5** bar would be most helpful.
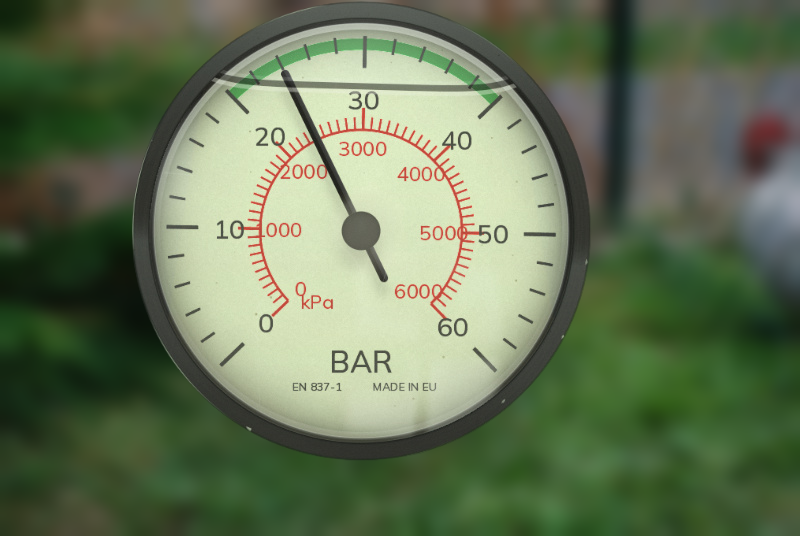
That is **24** bar
